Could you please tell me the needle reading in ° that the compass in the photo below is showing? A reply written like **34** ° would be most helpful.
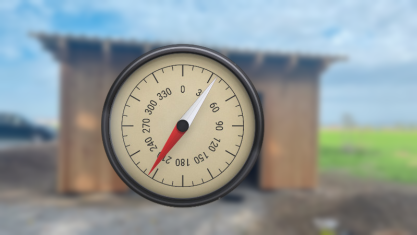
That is **215** °
